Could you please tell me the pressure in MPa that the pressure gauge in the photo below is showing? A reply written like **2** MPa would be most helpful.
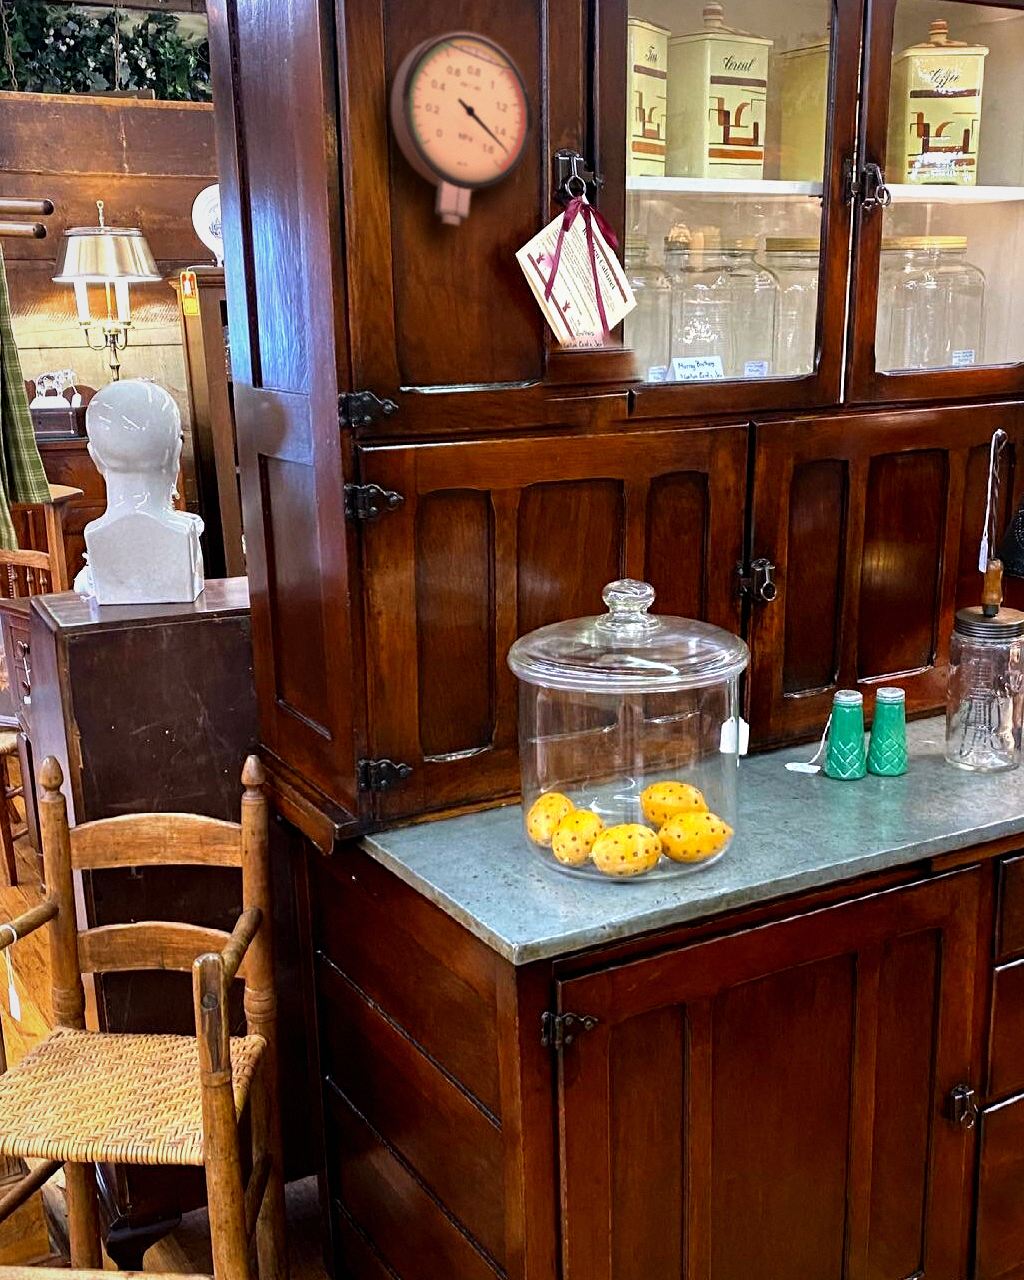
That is **1.5** MPa
